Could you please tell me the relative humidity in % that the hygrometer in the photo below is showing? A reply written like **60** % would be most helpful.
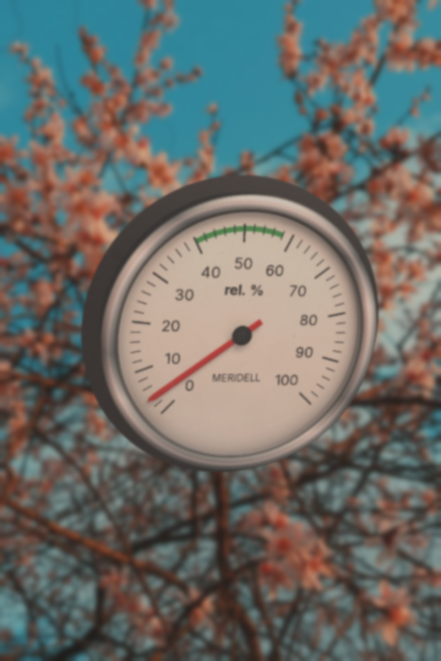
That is **4** %
